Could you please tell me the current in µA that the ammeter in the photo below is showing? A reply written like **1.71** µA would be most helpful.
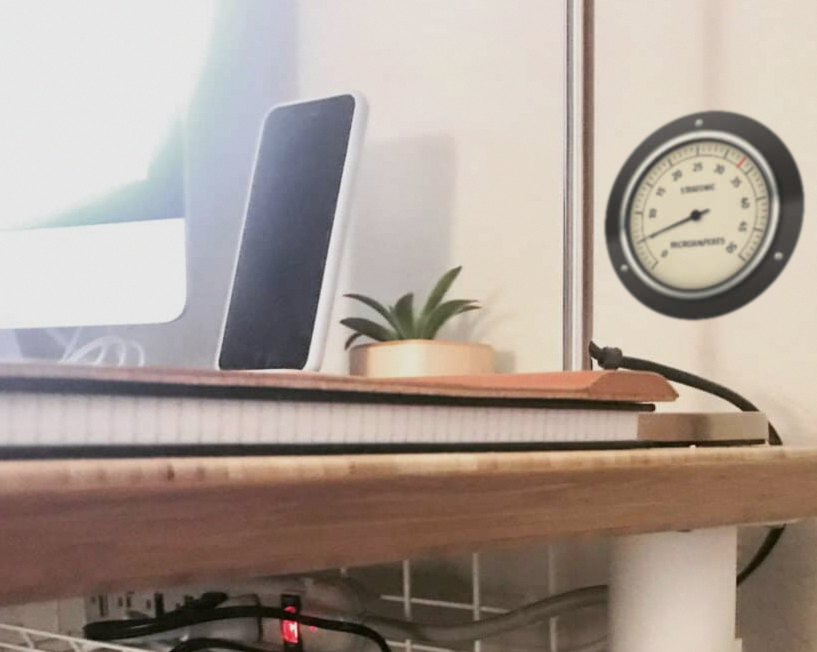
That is **5** µA
